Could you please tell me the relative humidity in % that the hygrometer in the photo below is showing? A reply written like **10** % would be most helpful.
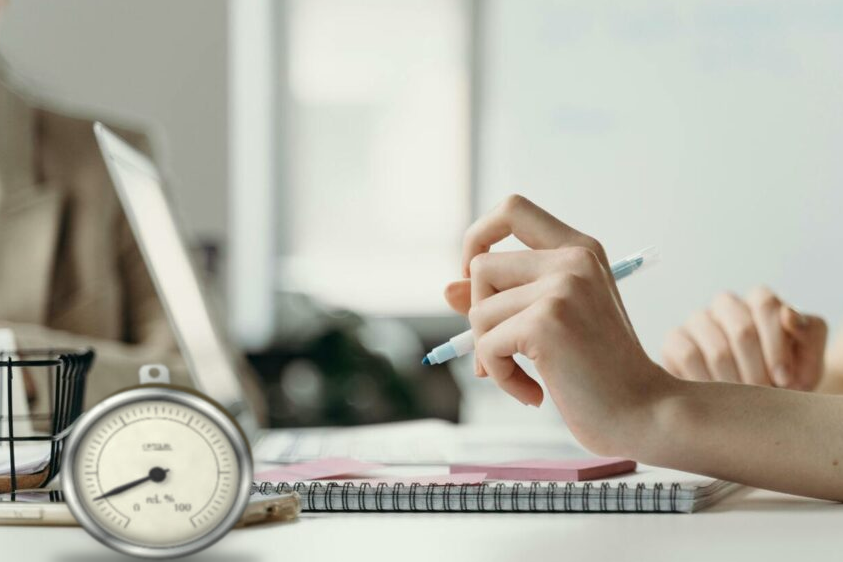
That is **12** %
